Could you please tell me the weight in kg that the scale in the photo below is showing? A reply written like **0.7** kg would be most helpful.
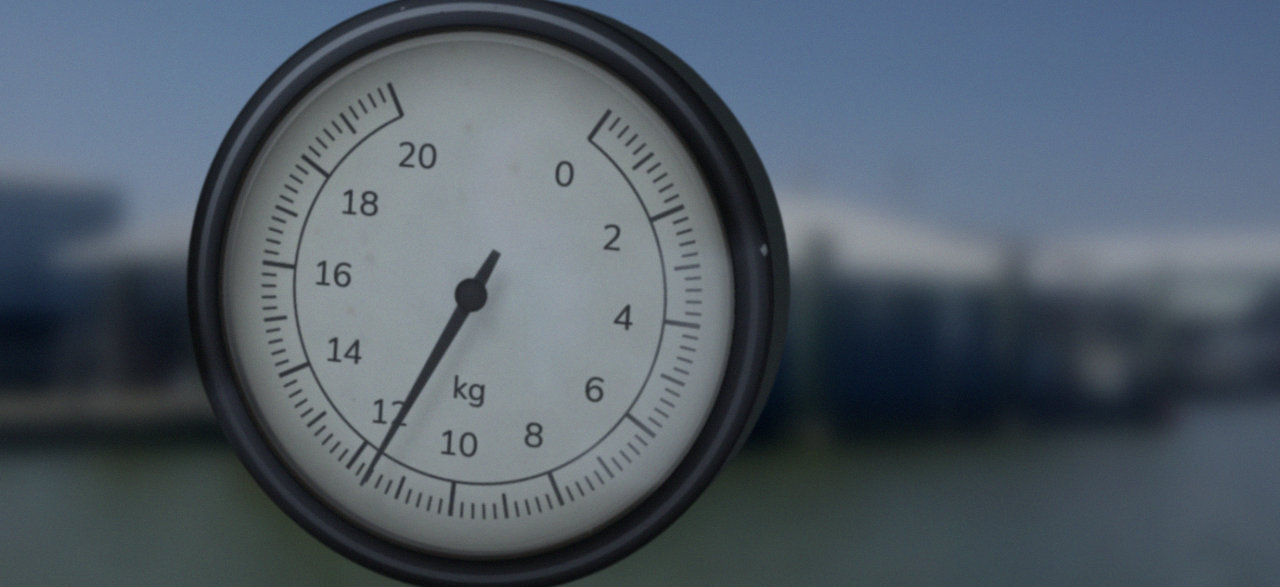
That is **11.6** kg
